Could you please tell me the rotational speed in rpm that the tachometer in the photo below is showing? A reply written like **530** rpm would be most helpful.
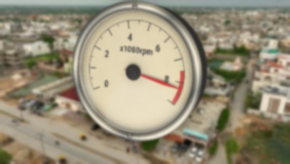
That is **8250** rpm
